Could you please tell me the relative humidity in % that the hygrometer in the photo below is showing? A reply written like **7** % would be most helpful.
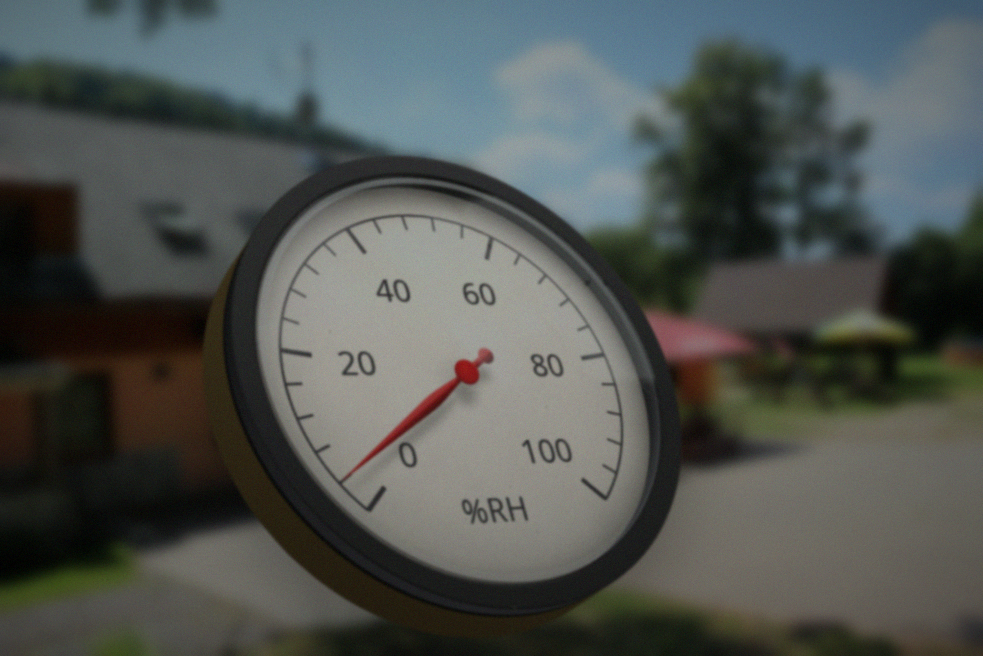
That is **4** %
